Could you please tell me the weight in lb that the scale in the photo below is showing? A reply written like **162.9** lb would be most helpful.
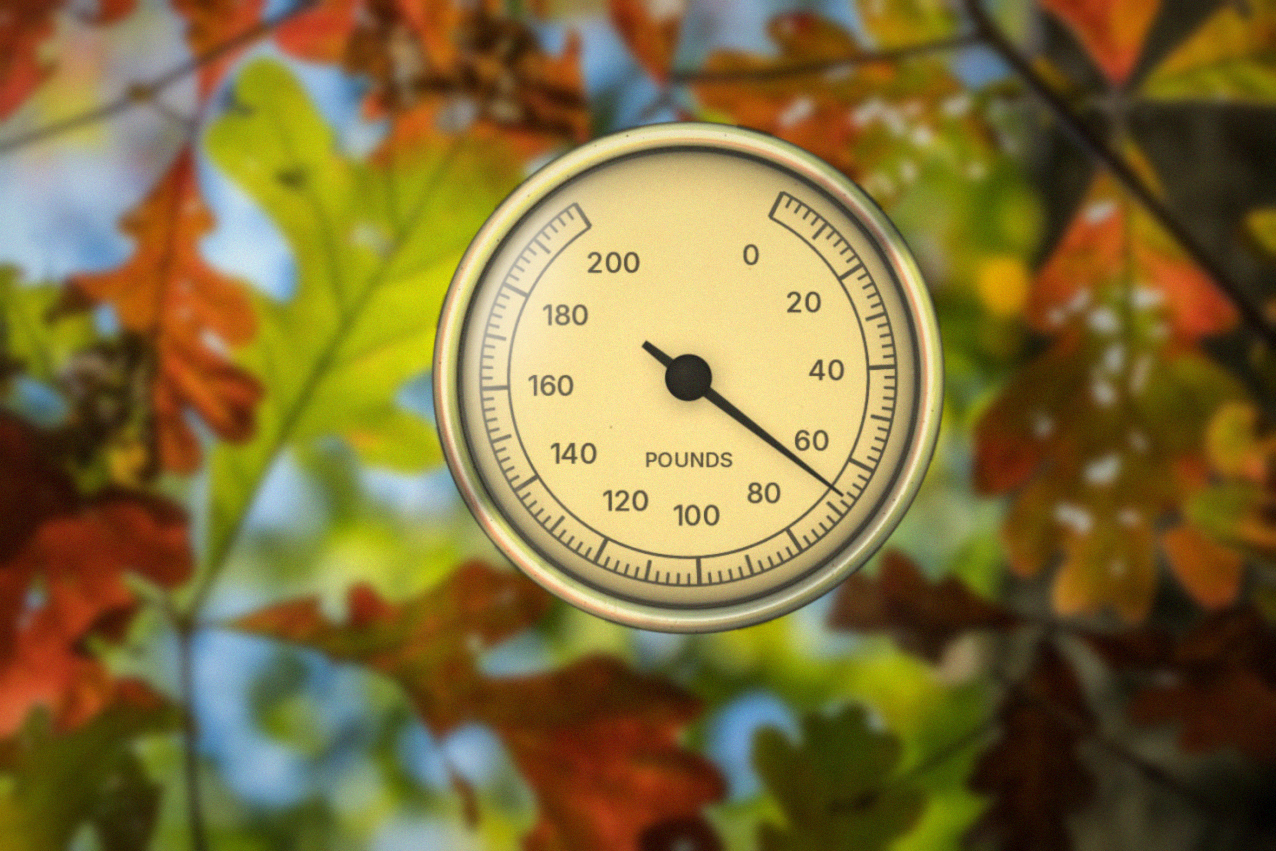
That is **67** lb
